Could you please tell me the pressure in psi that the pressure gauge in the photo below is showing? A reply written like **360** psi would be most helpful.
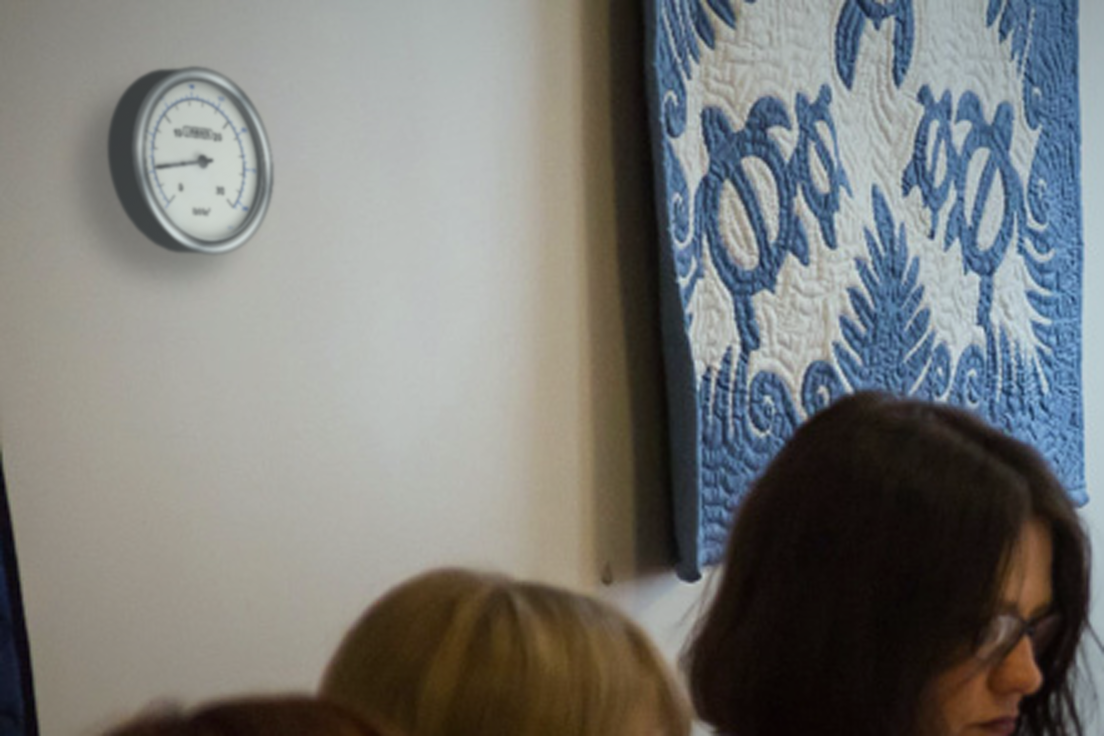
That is **4** psi
